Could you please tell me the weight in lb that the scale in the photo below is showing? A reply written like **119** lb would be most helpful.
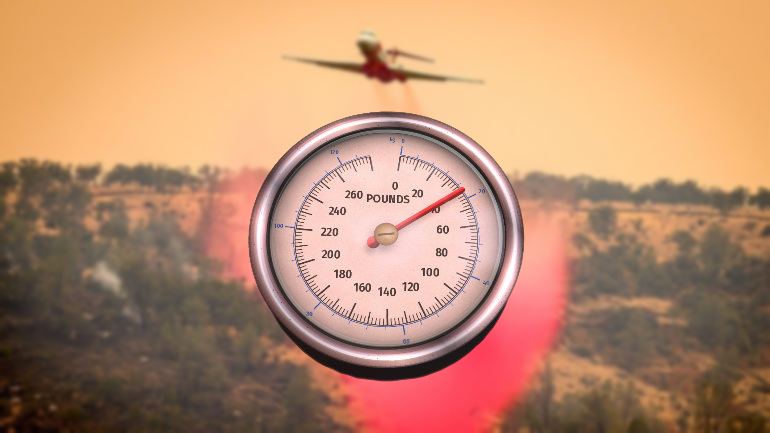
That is **40** lb
